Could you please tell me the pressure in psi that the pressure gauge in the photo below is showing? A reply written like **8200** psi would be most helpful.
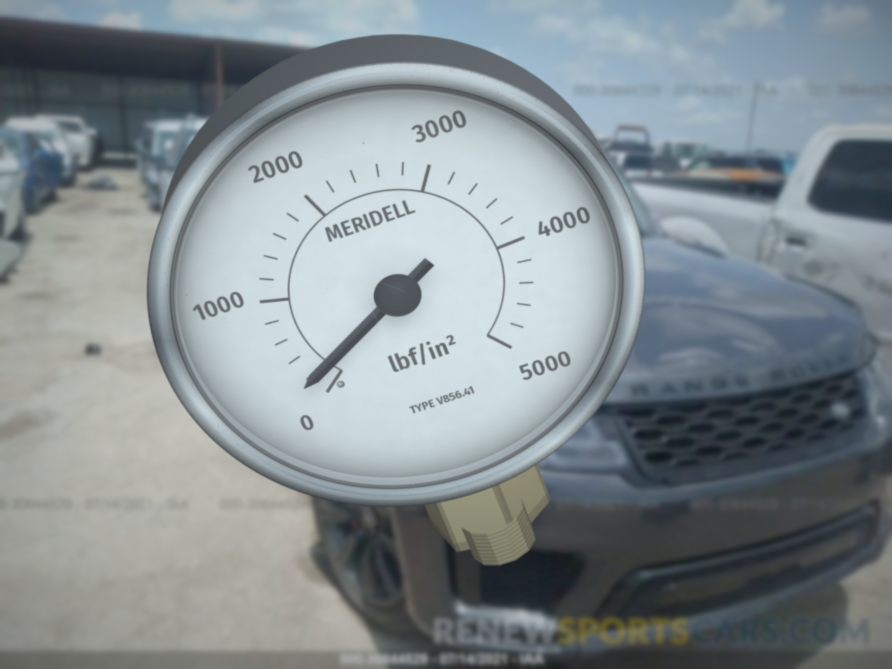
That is **200** psi
